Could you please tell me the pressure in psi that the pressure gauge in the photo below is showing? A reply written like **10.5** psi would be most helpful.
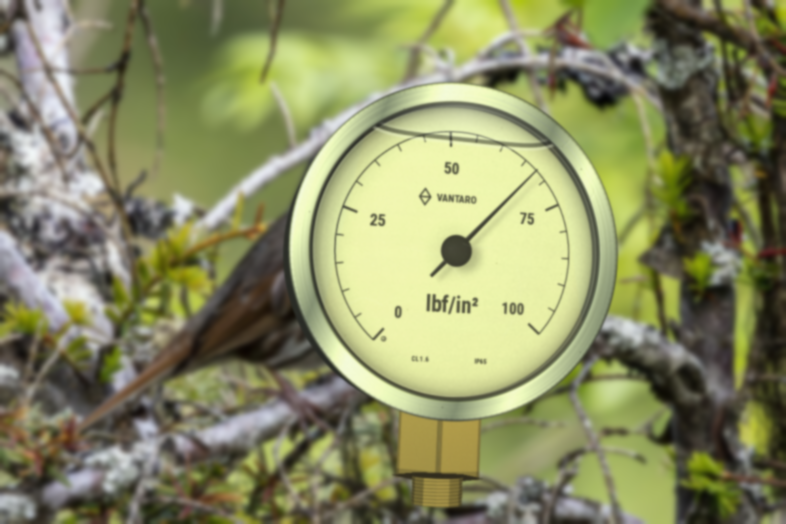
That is **67.5** psi
